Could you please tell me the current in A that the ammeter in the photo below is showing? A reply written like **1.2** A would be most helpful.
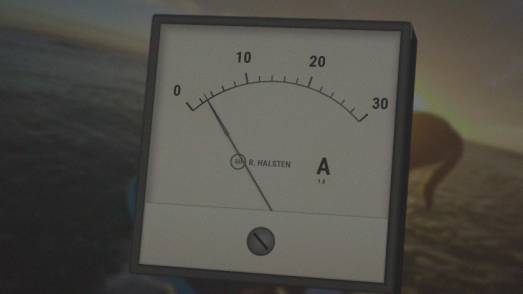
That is **3** A
